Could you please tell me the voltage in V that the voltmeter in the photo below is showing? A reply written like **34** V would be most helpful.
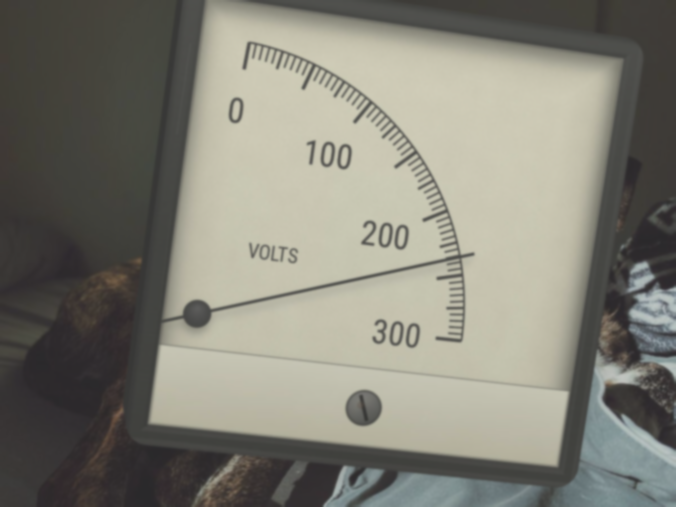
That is **235** V
